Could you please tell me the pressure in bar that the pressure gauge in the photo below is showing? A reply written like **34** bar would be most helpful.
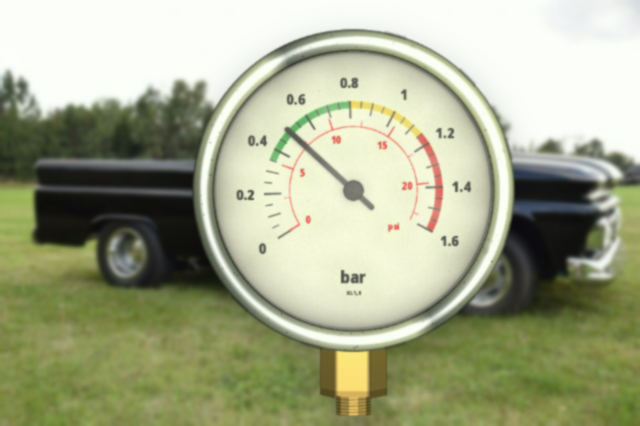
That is **0.5** bar
